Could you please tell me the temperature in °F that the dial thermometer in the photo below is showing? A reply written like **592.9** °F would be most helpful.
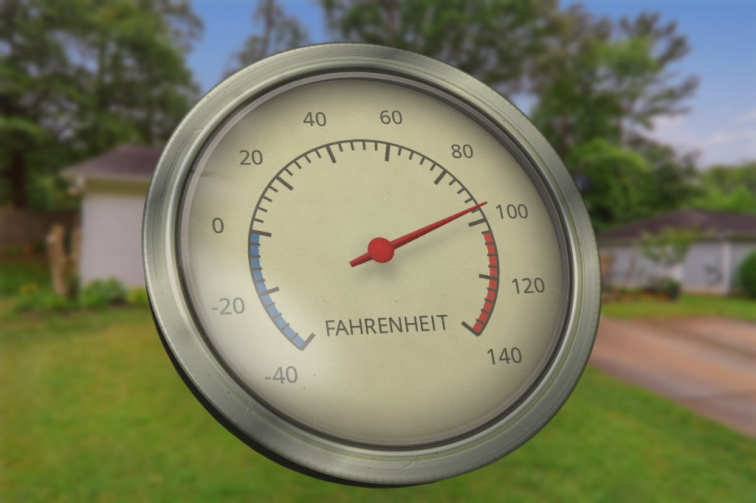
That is **96** °F
